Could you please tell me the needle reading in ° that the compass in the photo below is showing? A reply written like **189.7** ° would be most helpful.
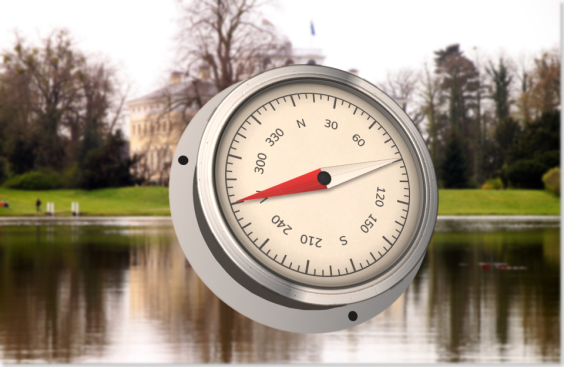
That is **270** °
